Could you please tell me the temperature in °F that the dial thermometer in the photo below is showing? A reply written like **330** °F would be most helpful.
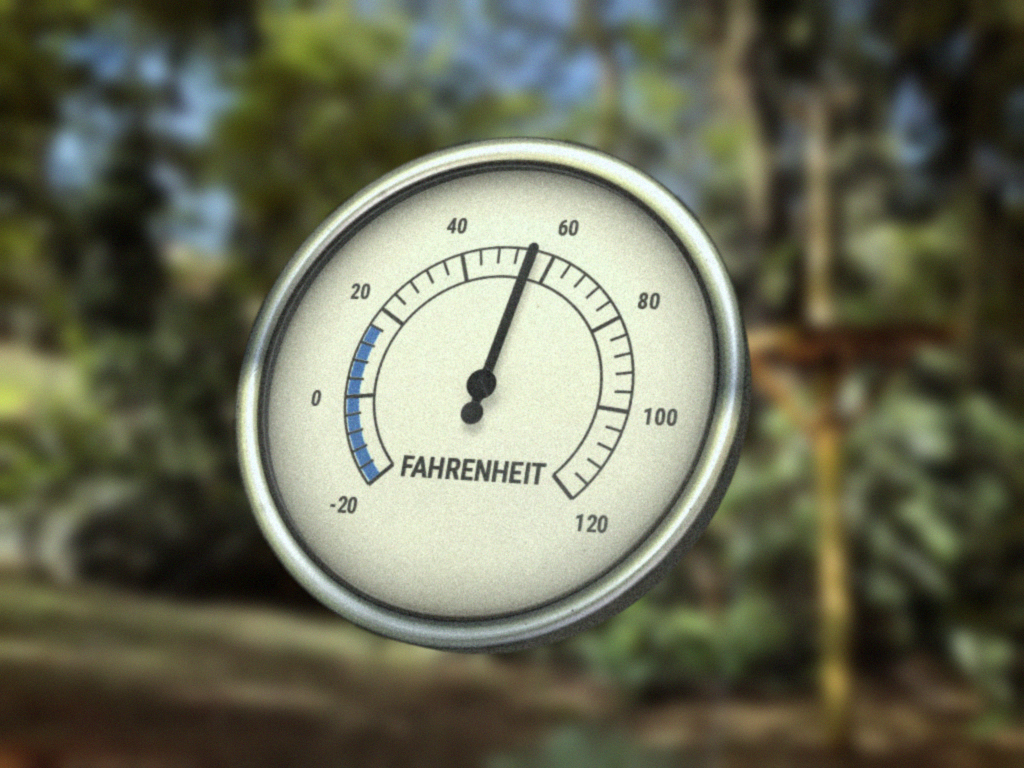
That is **56** °F
